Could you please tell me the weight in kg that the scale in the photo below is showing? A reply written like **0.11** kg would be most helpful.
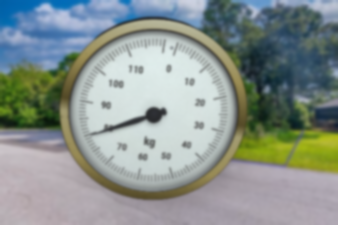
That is **80** kg
